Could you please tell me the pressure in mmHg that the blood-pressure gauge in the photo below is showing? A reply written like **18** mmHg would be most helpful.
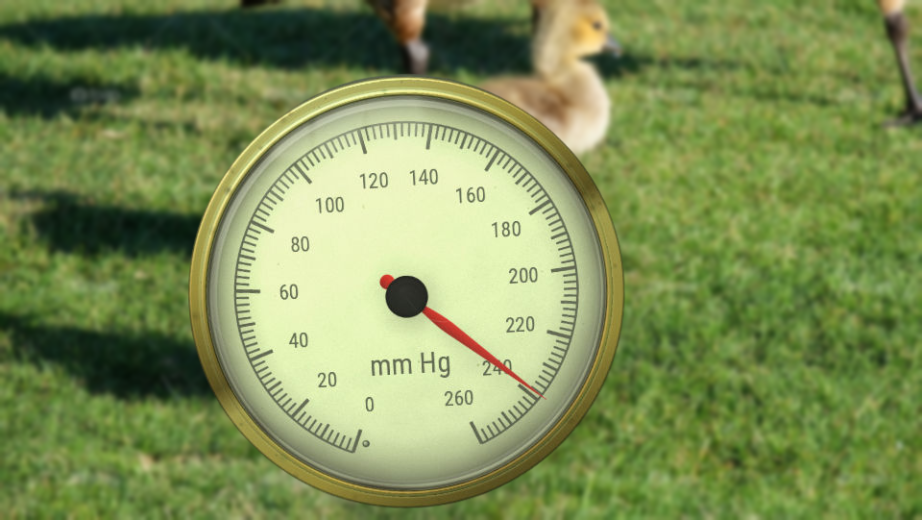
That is **238** mmHg
